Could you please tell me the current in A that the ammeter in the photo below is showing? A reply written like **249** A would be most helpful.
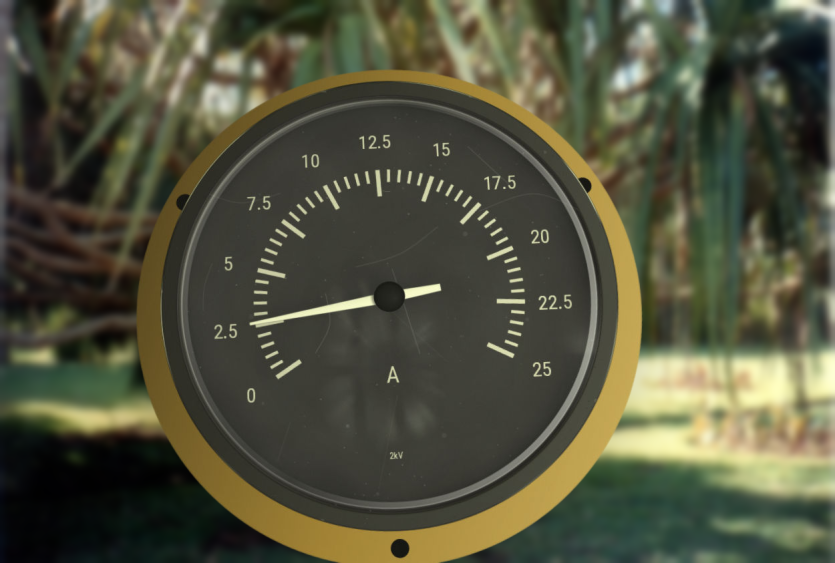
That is **2.5** A
